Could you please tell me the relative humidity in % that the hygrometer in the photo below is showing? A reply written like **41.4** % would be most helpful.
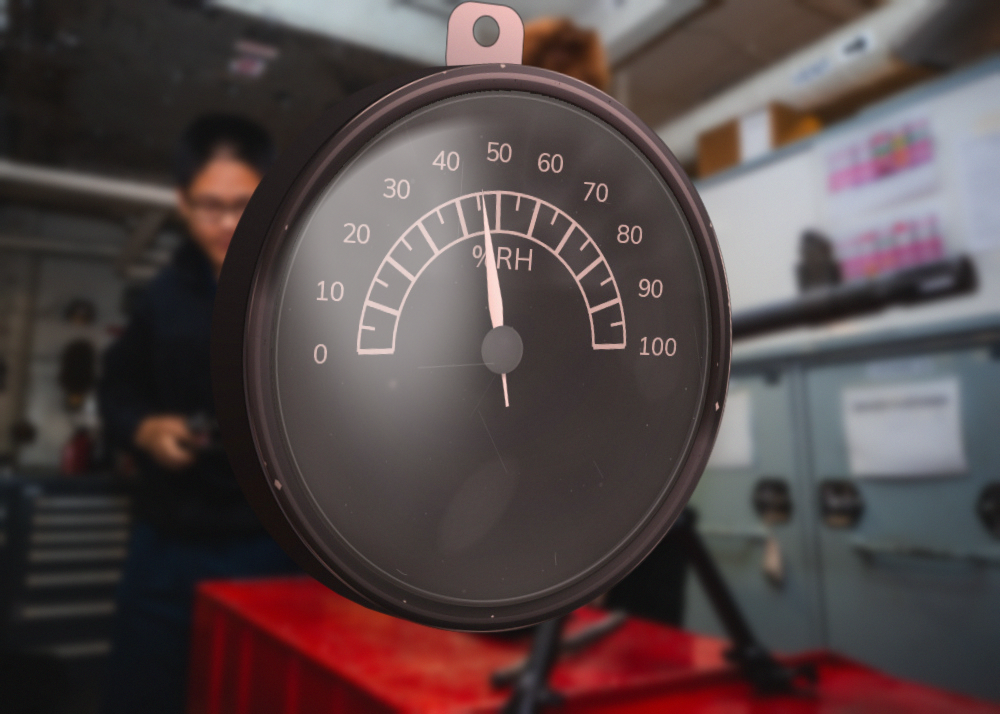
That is **45** %
